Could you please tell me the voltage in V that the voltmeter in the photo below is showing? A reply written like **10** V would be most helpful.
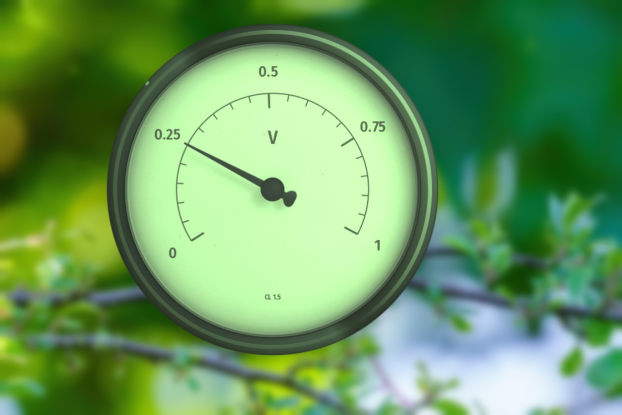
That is **0.25** V
